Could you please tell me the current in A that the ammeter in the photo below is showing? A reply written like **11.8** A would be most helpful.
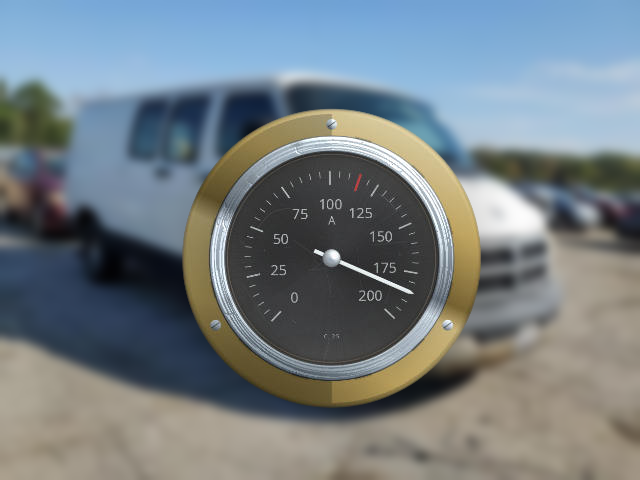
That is **185** A
